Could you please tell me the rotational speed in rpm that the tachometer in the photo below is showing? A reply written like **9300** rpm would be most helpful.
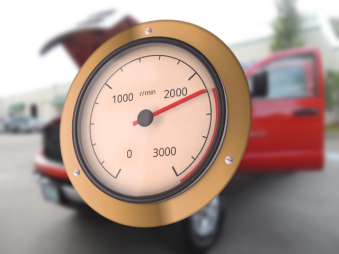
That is **2200** rpm
